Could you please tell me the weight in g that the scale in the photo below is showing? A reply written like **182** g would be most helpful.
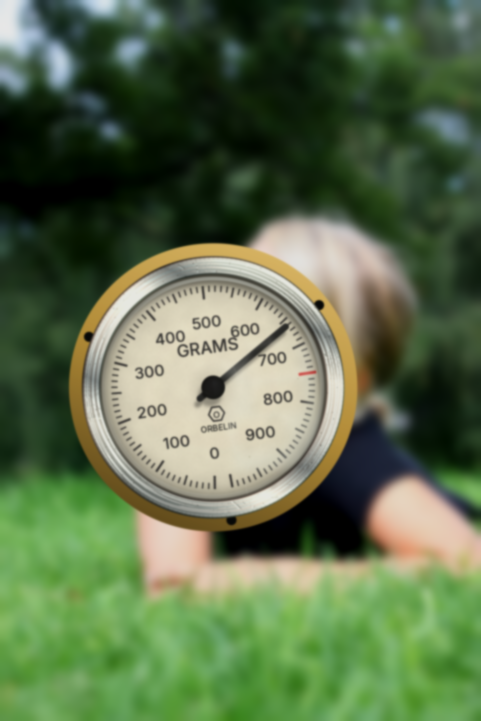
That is **660** g
